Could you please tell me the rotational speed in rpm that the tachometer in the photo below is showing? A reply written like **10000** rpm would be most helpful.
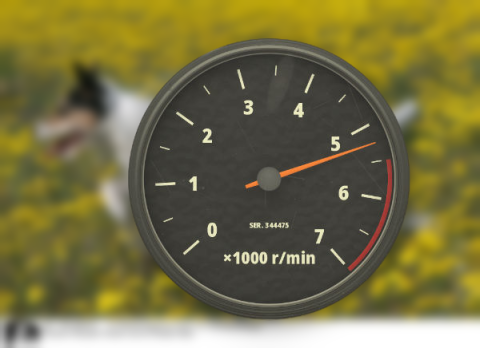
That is **5250** rpm
